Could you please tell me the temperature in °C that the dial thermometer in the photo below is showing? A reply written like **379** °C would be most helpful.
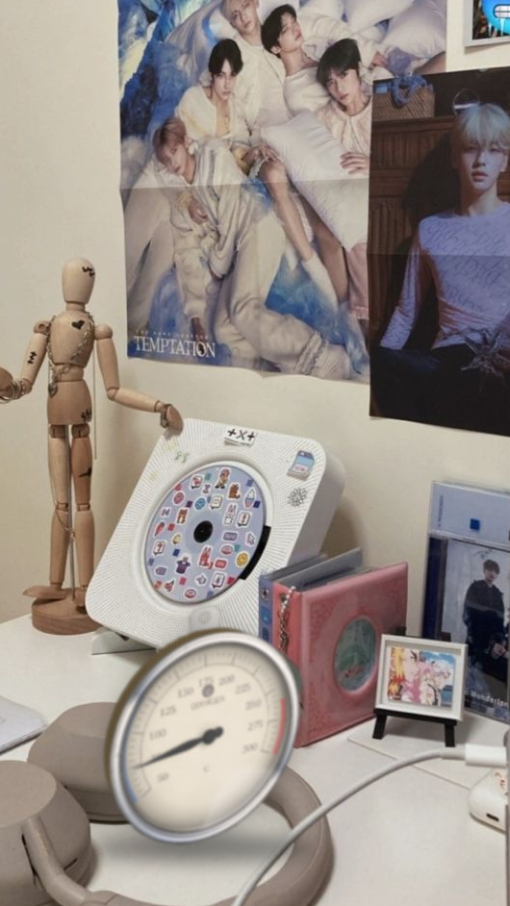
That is **75** °C
